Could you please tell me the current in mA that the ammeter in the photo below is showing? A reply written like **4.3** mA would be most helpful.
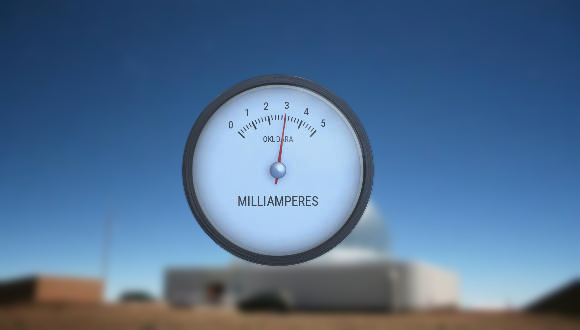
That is **3** mA
